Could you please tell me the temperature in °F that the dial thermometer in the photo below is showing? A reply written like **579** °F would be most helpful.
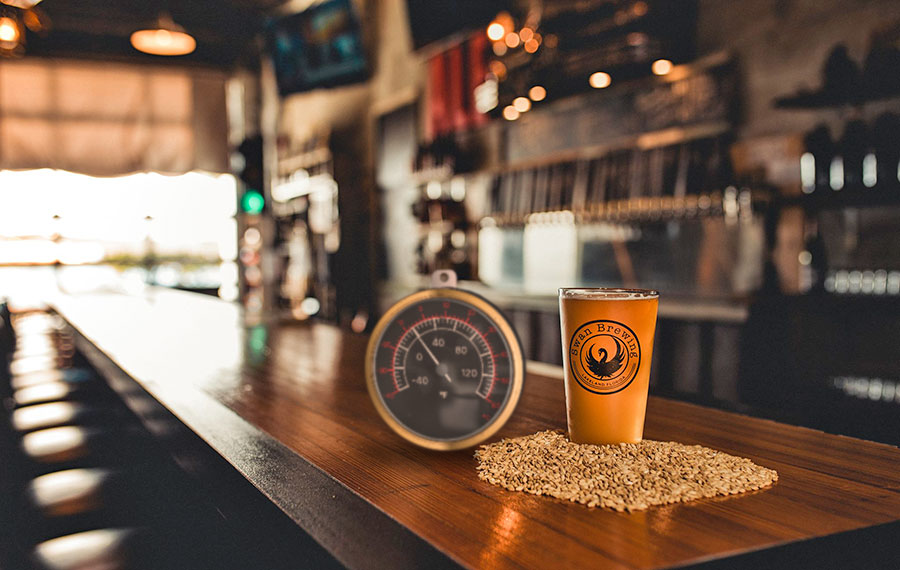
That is **20** °F
